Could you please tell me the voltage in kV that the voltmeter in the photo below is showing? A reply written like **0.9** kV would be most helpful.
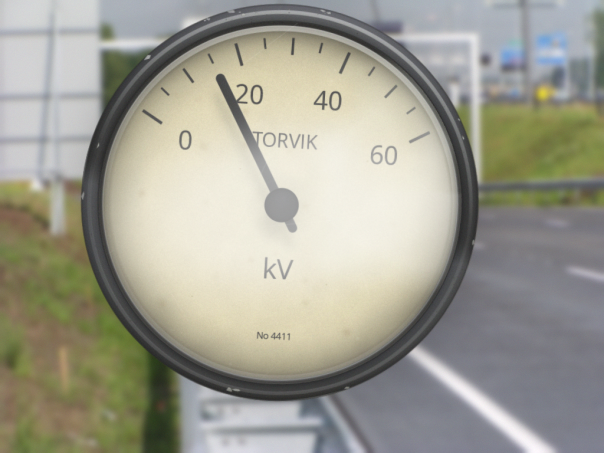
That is **15** kV
